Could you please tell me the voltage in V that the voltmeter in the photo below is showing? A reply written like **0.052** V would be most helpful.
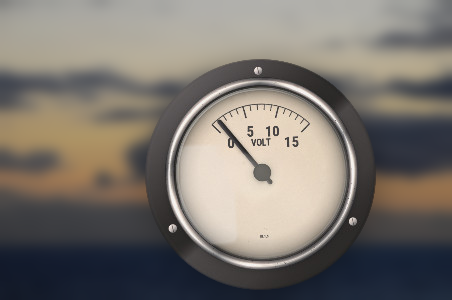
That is **1** V
